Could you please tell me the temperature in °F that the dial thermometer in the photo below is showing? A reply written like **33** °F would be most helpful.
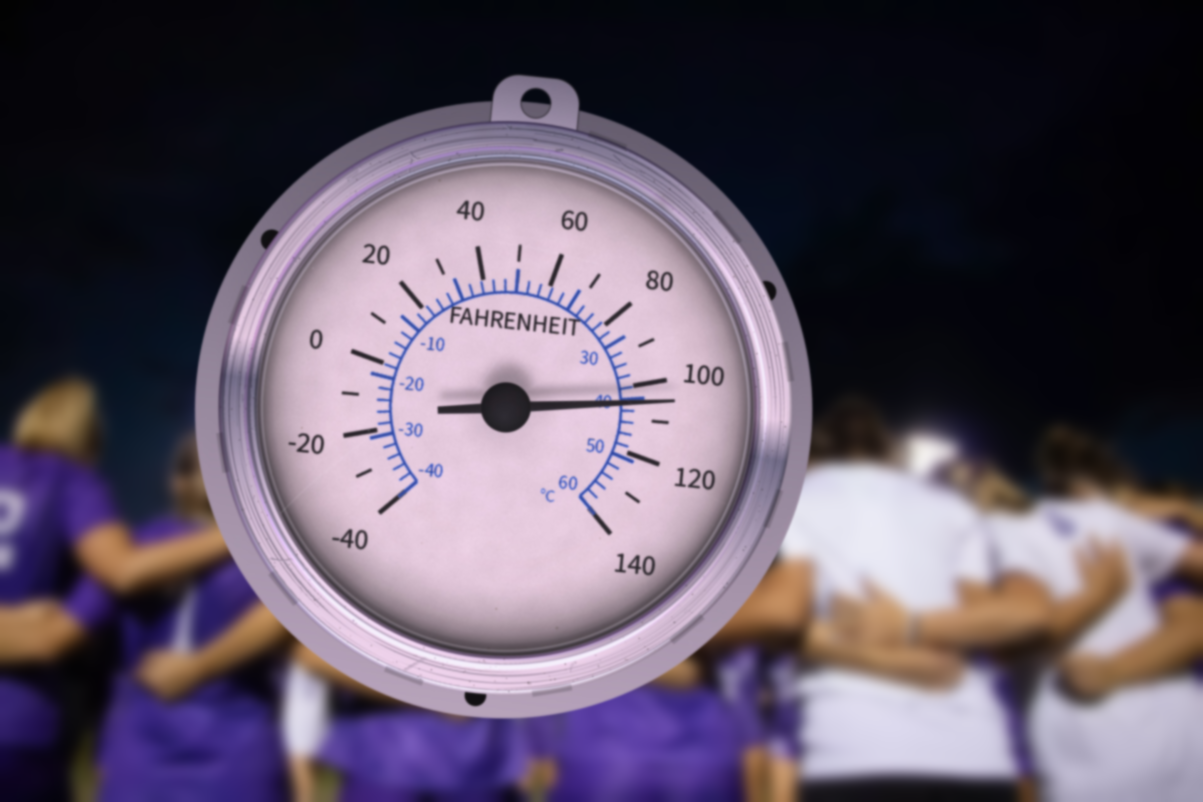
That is **105** °F
